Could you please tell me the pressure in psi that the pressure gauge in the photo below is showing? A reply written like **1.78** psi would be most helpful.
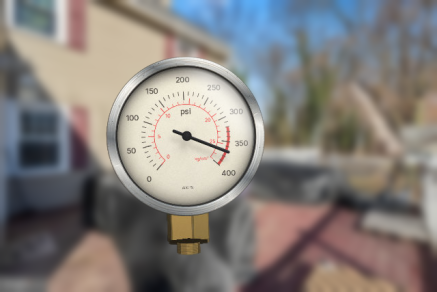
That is **370** psi
